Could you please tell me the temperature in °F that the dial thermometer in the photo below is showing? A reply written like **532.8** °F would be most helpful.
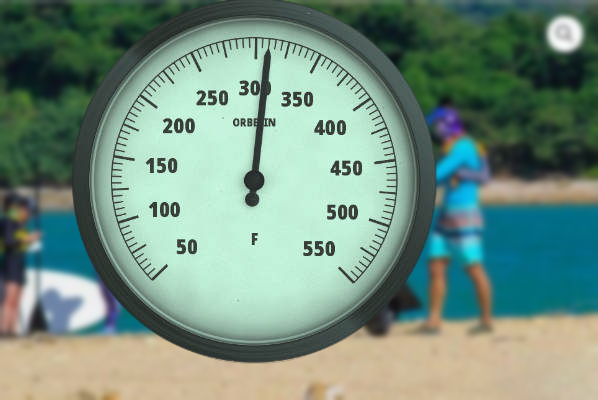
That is **310** °F
